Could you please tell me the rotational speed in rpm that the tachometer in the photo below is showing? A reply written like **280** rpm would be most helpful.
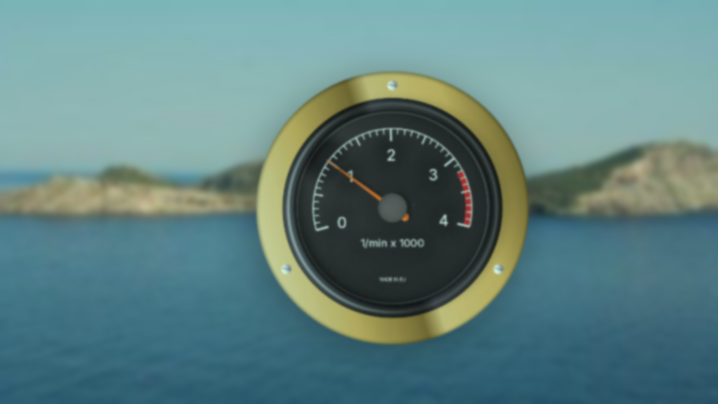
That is **1000** rpm
